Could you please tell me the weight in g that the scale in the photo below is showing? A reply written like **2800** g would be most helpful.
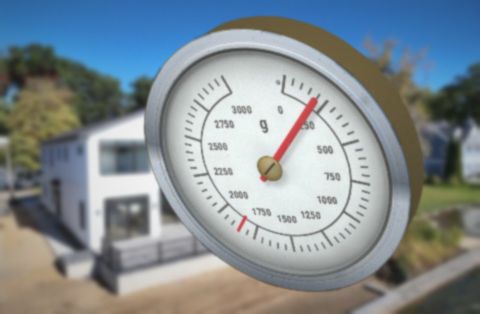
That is **200** g
